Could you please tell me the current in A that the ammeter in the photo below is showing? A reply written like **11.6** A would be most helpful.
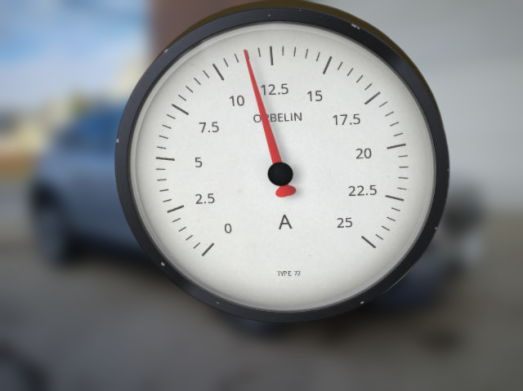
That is **11.5** A
